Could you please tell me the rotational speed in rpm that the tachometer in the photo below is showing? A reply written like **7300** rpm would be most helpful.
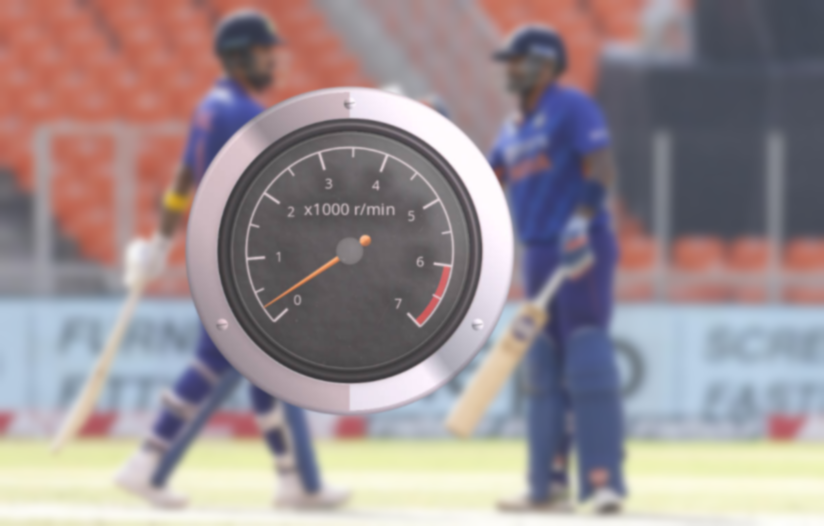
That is **250** rpm
